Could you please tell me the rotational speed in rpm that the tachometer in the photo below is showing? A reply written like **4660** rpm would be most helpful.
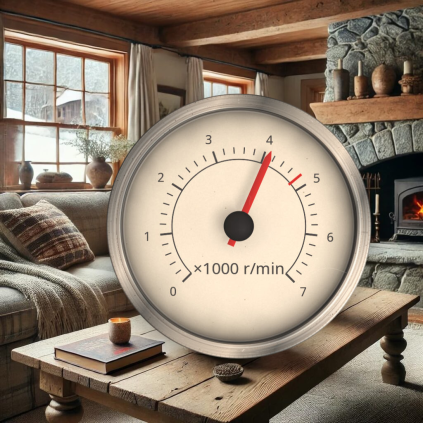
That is **4100** rpm
